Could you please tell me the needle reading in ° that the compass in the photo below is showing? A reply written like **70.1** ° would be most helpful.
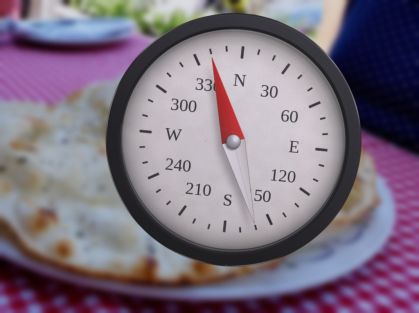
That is **340** °
